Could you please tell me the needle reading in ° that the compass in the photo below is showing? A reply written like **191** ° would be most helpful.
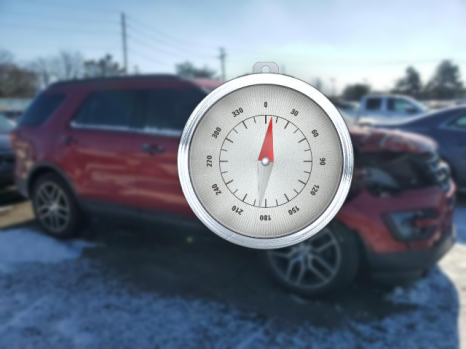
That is **7.5** °
